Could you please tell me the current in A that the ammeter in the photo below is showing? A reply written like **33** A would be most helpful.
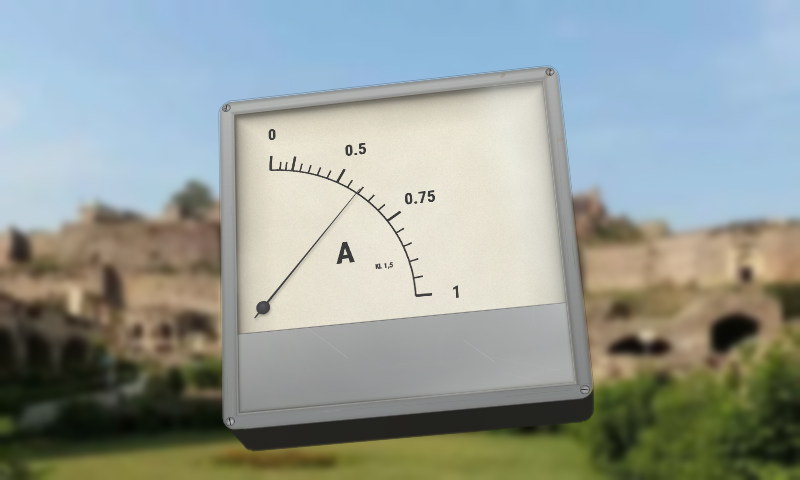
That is **0.6** A
